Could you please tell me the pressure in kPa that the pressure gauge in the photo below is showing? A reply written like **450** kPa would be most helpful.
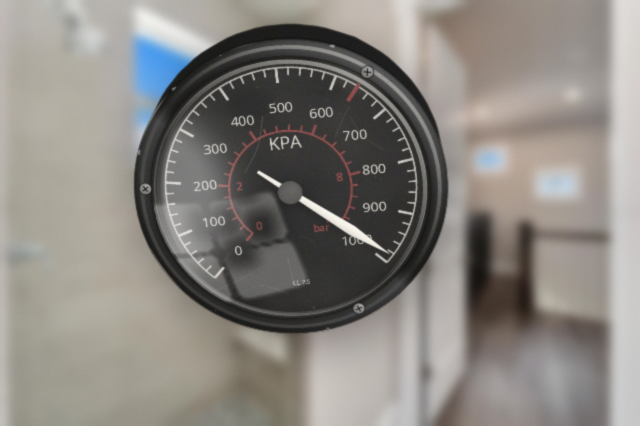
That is **980** kPa
